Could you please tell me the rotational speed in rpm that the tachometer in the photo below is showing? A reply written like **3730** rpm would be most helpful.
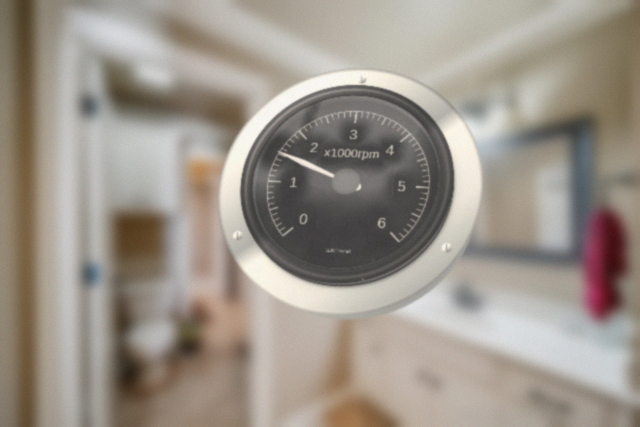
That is **1500** rpm
